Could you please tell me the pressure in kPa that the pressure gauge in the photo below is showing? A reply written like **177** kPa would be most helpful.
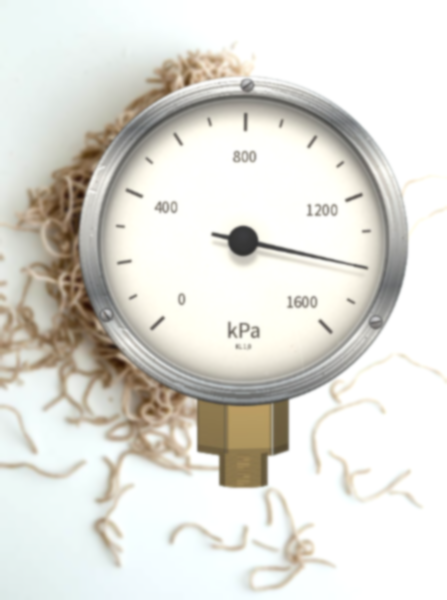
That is **1400** kPa
